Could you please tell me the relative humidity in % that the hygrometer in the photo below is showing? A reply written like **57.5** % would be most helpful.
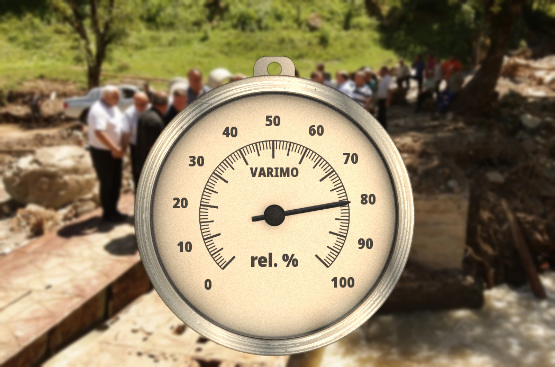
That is **80** %
